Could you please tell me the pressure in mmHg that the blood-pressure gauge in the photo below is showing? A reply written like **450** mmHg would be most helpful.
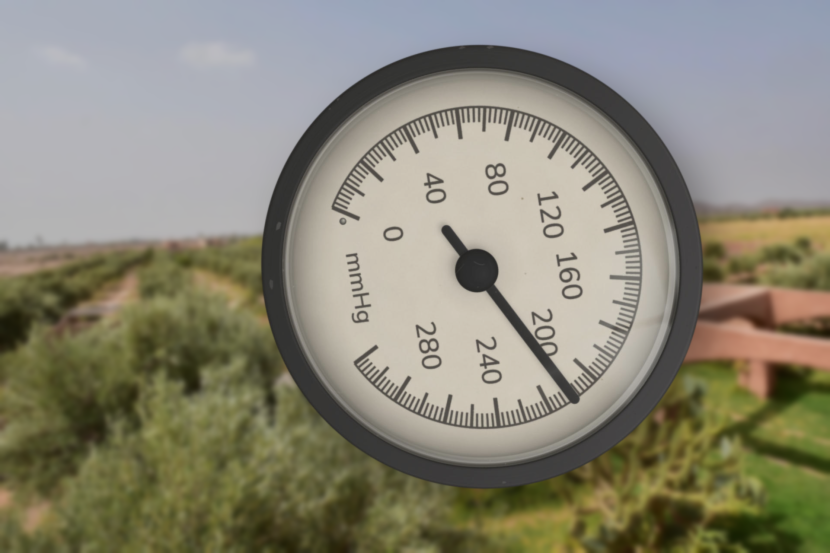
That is **210** mmHg
